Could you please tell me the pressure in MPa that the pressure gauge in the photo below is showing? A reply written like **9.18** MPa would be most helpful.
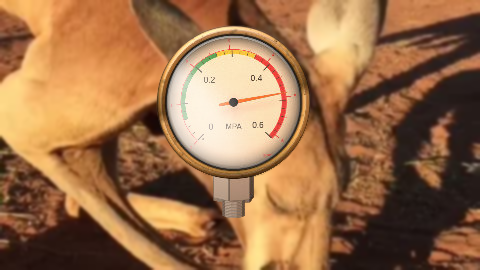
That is **0.48** MPa
